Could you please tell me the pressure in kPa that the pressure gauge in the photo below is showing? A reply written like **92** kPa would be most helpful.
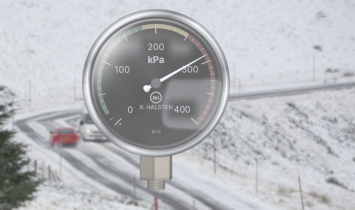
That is **290** kPa
